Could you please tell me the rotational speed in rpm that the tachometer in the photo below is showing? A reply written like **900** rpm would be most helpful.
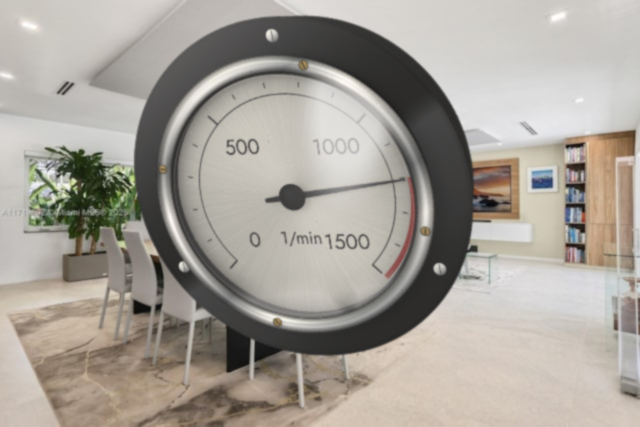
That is **1200** rpm
